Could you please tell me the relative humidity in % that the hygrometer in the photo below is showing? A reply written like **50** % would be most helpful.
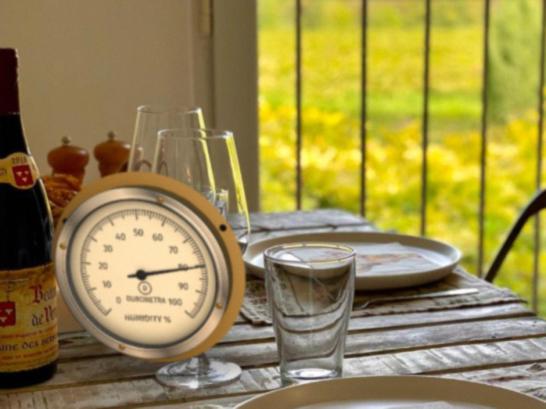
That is **80** %
